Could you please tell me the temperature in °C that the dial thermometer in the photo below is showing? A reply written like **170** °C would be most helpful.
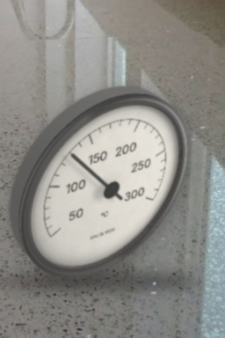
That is **130** °C
